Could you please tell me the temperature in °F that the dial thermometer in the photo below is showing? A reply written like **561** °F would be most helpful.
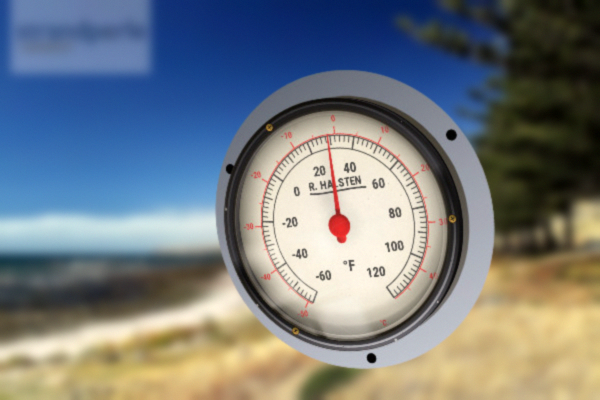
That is **30** °F
